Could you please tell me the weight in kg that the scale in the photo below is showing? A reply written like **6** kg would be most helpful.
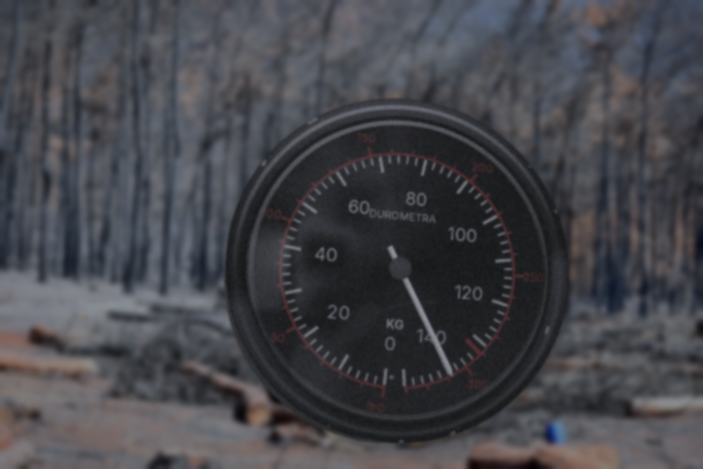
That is **140** kg
